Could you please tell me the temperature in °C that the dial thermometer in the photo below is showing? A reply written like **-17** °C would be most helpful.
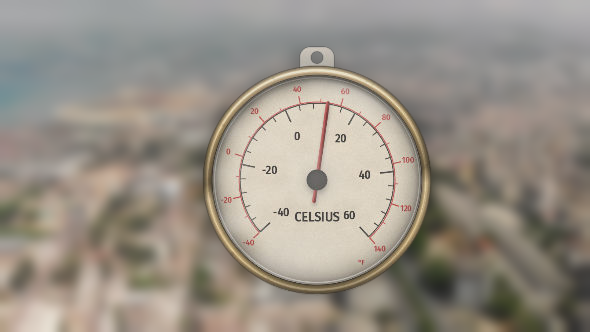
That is **12** °C
